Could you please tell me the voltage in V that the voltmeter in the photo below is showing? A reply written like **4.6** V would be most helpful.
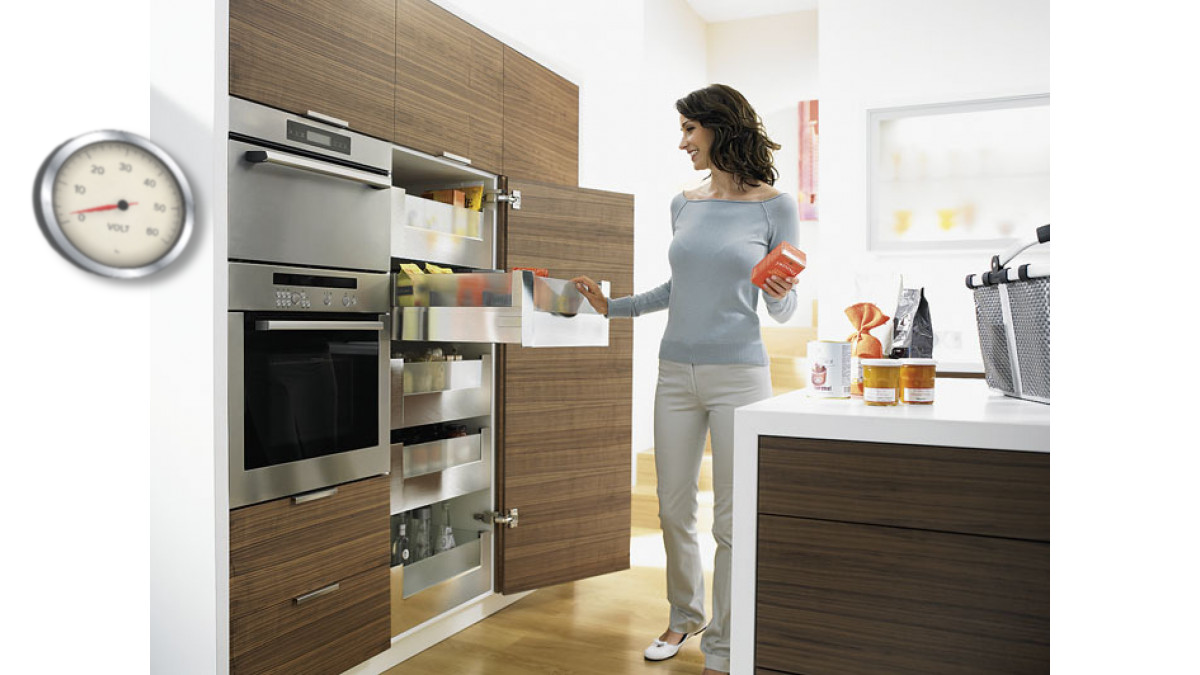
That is **2** V
